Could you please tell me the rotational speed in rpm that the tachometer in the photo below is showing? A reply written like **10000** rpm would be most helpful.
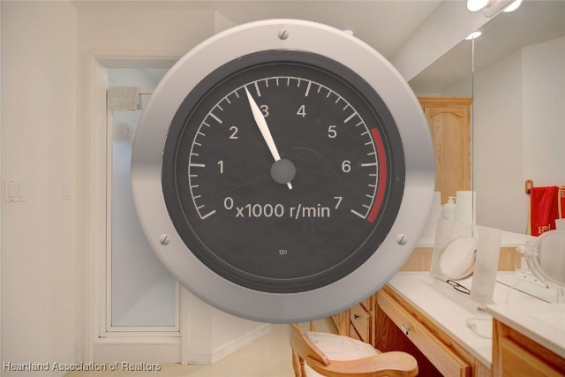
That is **2800** rpm
